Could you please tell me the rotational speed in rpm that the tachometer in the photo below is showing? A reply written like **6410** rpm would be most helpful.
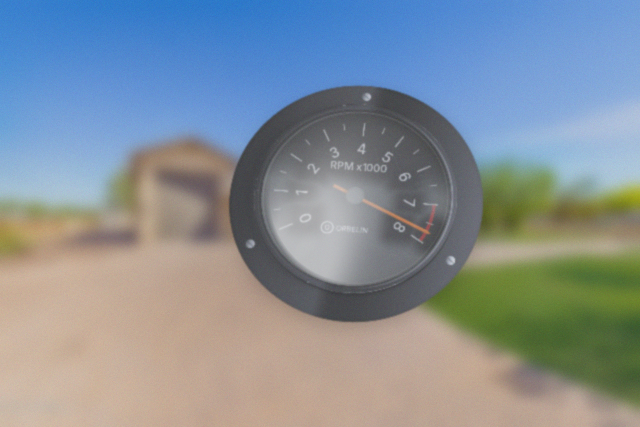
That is **7750** rpm
